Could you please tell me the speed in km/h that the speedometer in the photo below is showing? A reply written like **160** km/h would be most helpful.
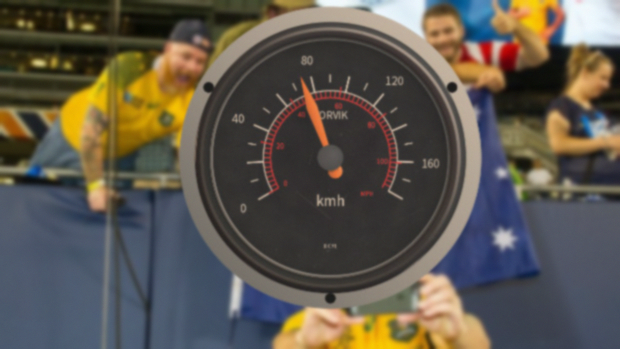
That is **75** km/h
